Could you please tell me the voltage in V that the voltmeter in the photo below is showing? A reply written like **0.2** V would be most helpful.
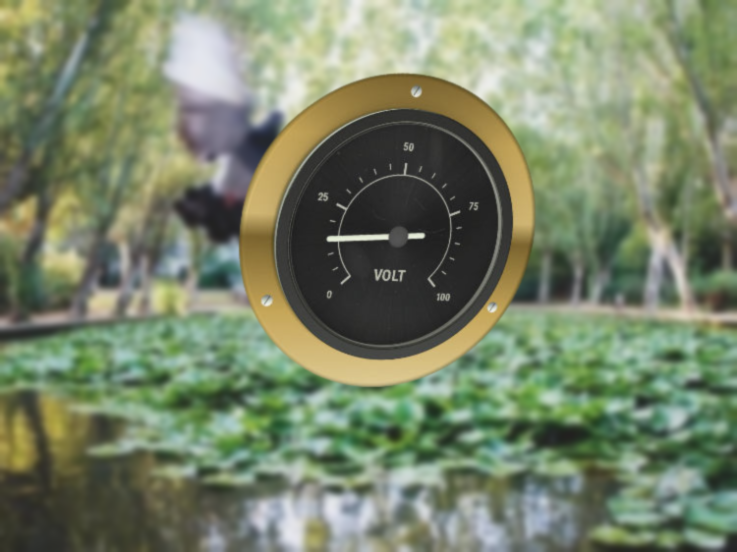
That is **15** V
